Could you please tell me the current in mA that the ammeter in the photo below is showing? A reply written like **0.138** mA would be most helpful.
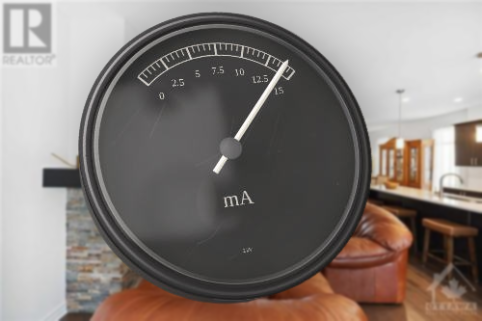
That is **14** mA
